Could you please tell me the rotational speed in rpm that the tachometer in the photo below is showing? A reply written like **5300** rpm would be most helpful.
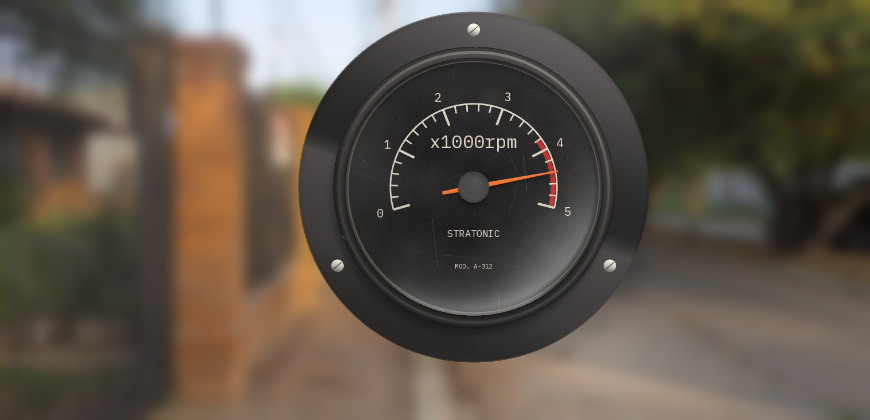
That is **4400** rpm
